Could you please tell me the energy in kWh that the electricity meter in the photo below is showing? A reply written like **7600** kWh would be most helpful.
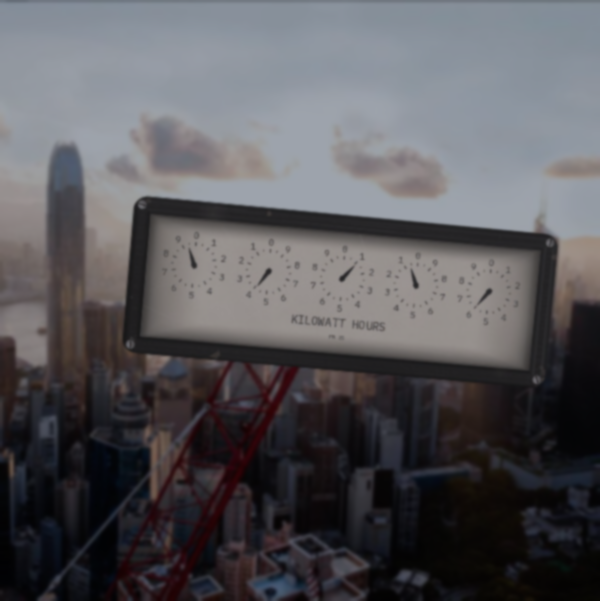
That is **94106** kWh
